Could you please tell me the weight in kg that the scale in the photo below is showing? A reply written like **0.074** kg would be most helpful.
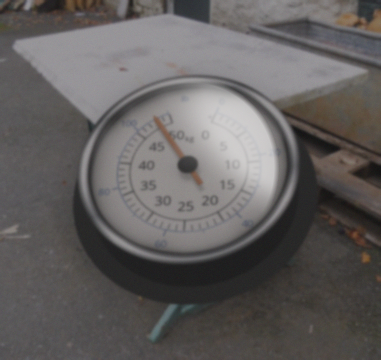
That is **48** kg
